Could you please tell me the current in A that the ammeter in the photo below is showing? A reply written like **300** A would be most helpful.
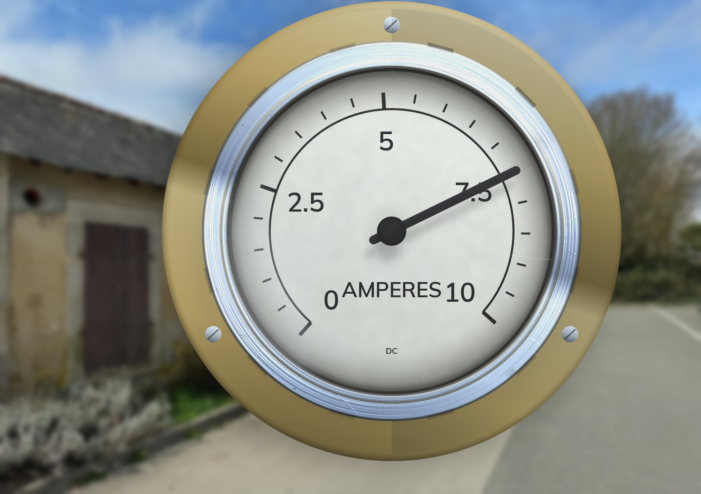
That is **7.5** A
